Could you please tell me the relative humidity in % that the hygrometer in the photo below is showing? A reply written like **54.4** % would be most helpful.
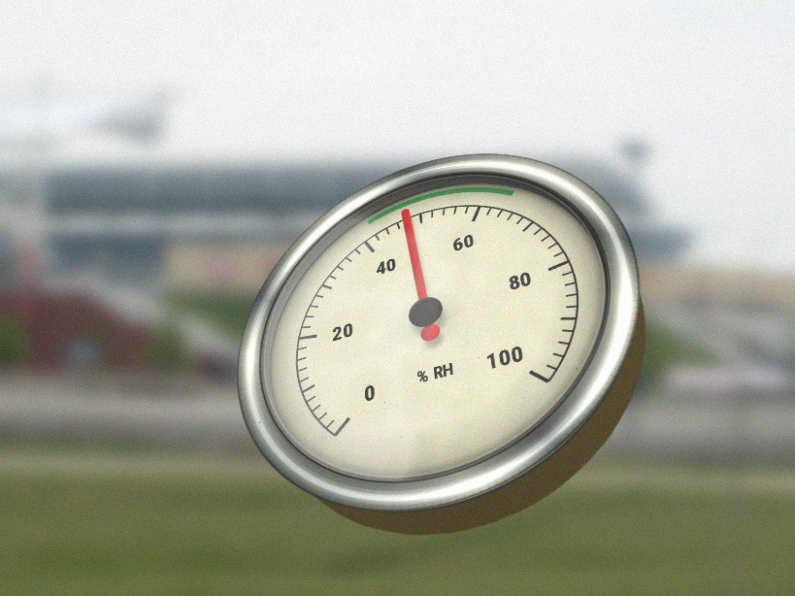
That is **48** %
